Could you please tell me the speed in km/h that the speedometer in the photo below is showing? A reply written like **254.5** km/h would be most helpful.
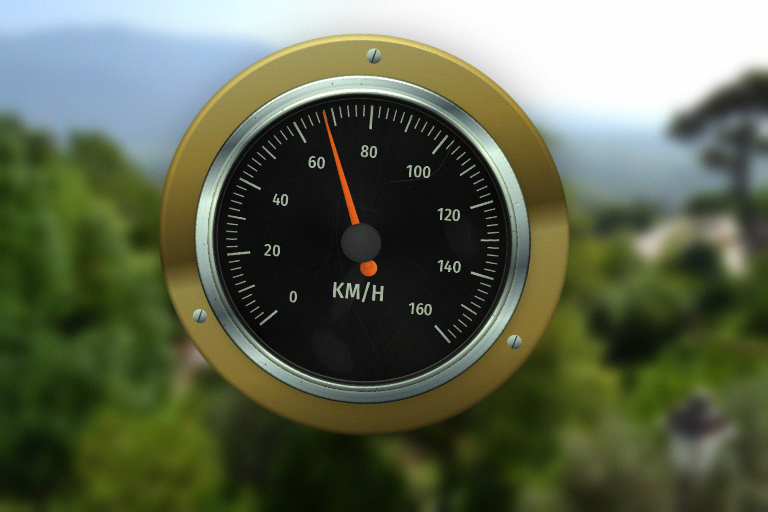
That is **68** km/h
